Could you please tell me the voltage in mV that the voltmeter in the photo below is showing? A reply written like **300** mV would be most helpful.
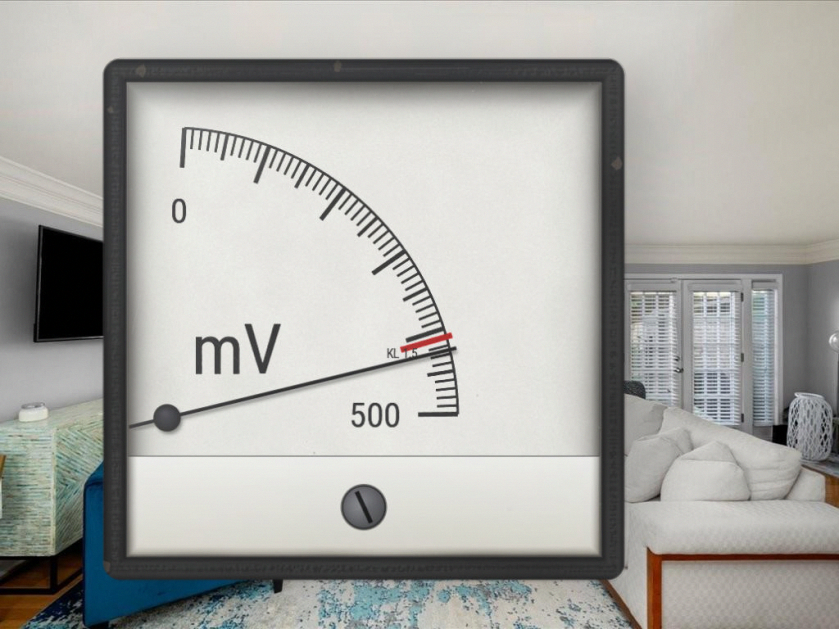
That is **425** mV
